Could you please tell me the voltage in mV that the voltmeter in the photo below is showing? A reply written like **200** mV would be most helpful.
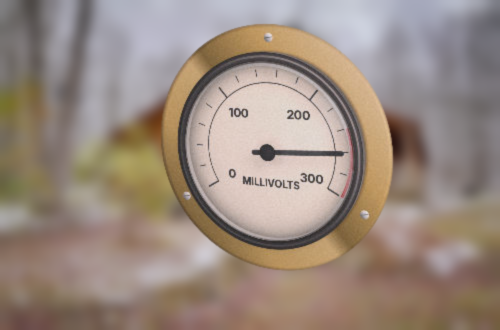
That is **260** mV
